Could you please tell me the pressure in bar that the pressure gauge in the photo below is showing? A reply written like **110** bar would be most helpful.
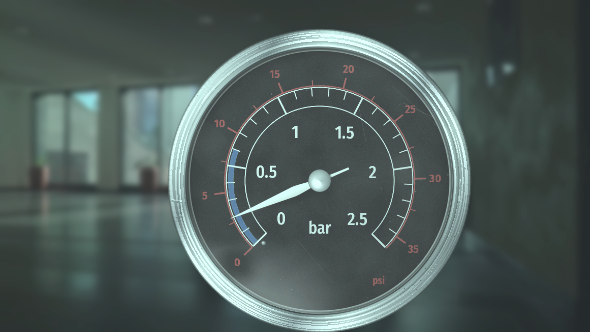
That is **0.2** bar
